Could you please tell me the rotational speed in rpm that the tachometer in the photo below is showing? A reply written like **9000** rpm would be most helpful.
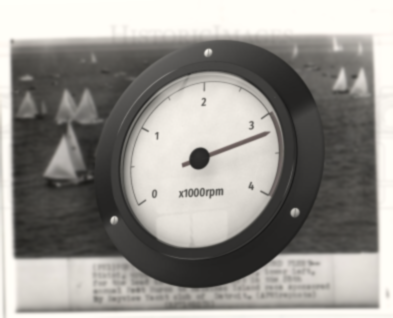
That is **3250** rpm
